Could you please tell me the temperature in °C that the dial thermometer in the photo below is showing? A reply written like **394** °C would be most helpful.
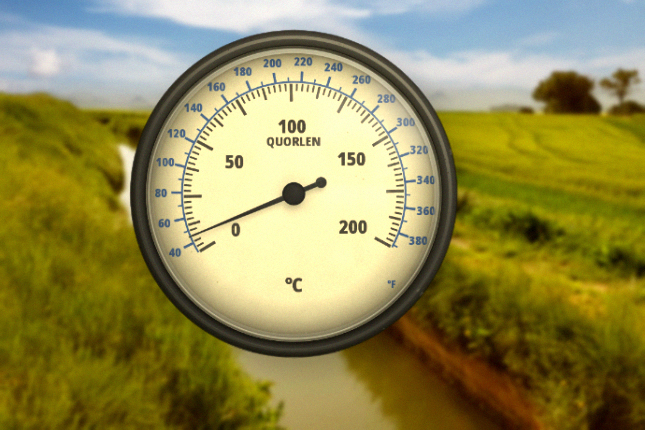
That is **7.5** °C
